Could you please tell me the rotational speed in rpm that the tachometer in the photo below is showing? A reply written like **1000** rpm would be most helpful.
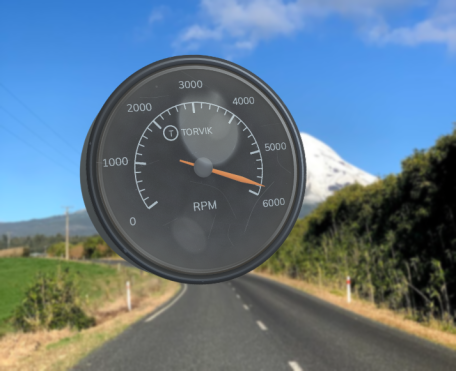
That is **5800** rpm
